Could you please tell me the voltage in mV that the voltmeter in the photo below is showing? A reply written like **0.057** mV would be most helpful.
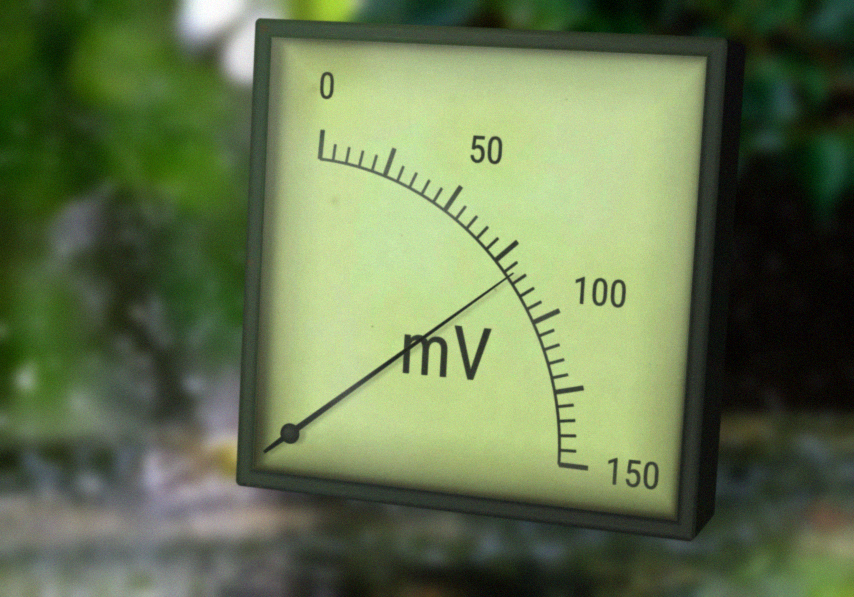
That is **82.5** mV
